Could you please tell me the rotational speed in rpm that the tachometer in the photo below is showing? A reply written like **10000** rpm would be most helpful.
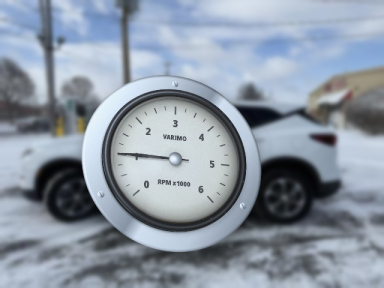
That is **1000** rpm
